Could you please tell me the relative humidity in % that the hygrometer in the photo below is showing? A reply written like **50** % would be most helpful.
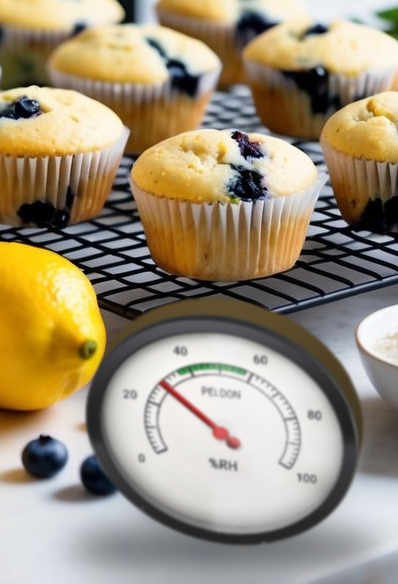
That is **30** %
